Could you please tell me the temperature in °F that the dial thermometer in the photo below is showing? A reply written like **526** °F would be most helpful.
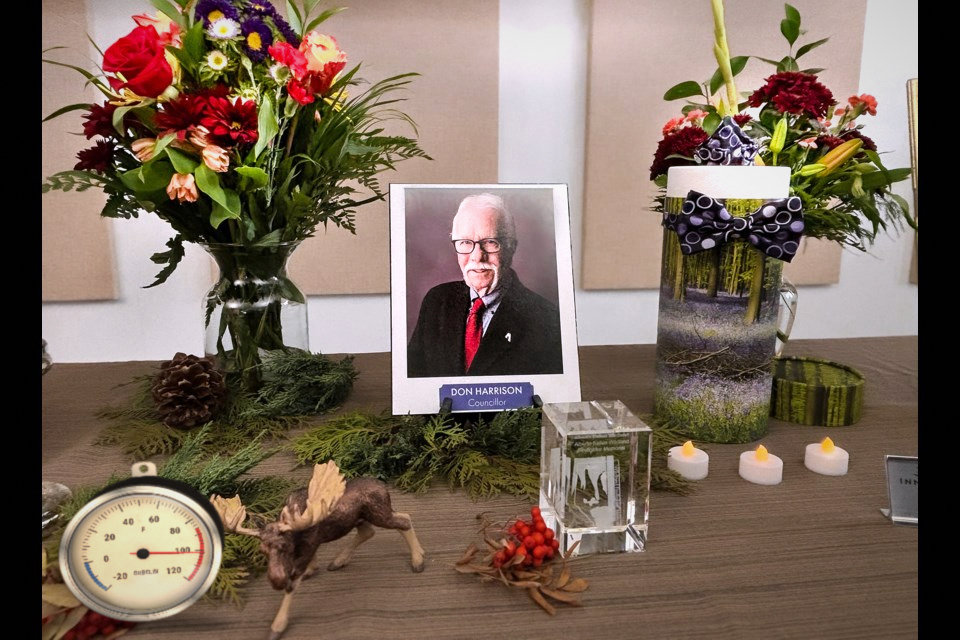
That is **100** °F
